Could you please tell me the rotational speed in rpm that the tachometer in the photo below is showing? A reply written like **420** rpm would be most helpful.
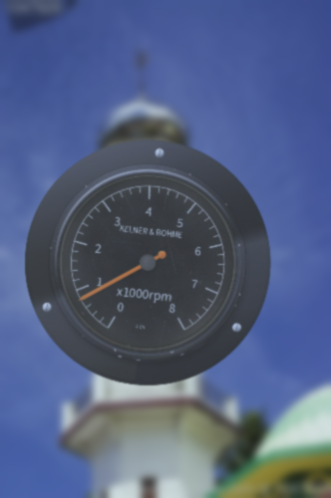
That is **800** rpm
